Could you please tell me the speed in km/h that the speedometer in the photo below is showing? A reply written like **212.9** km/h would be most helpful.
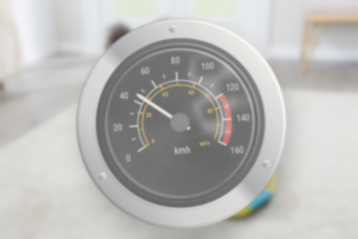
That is **45** km/h
